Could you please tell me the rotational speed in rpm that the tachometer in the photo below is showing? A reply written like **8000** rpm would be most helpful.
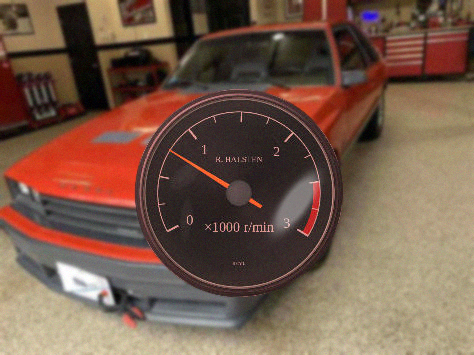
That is **750** rpm
